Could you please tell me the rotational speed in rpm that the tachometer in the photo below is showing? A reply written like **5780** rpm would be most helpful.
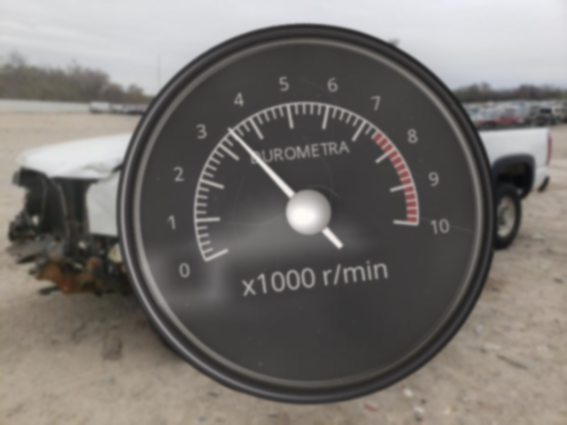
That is **3400** rpm
